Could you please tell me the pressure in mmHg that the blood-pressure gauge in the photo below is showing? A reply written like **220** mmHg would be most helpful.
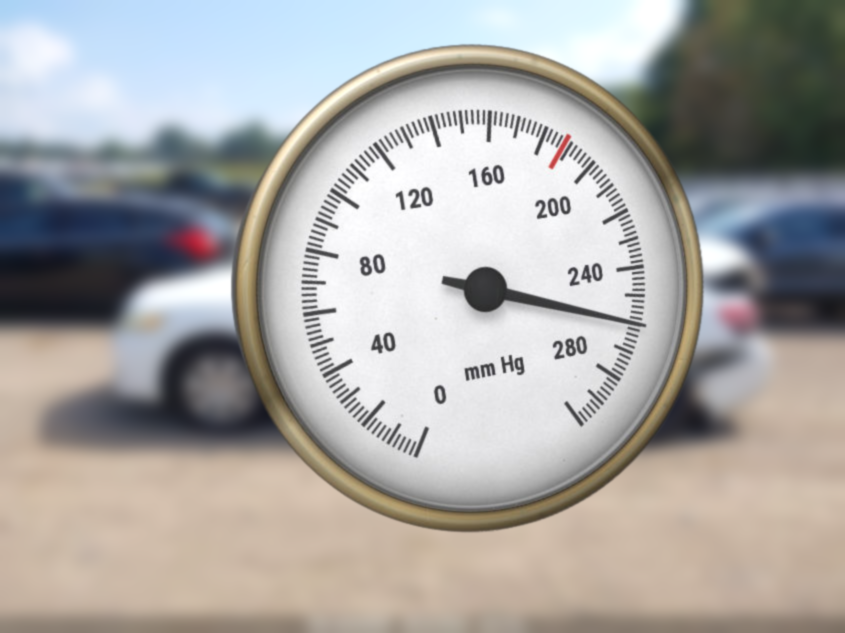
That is **260** mmHg
